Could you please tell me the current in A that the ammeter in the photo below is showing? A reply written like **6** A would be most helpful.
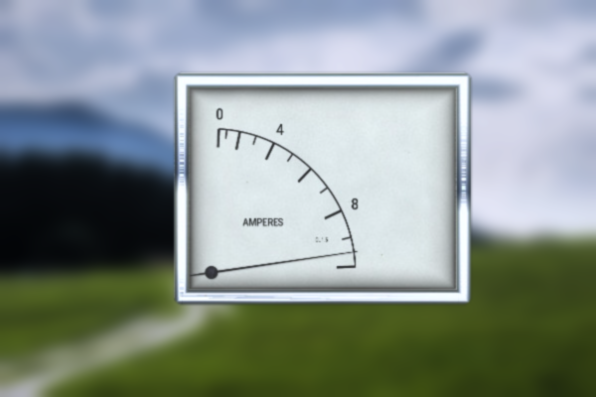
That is **9.5** A
